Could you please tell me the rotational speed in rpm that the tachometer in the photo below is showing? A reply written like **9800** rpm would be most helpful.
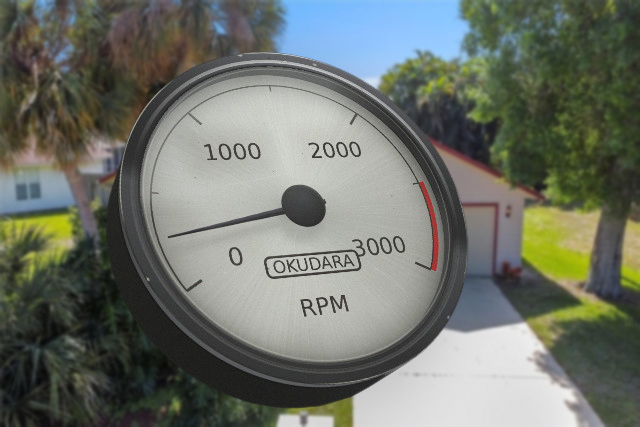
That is **250** rpm
